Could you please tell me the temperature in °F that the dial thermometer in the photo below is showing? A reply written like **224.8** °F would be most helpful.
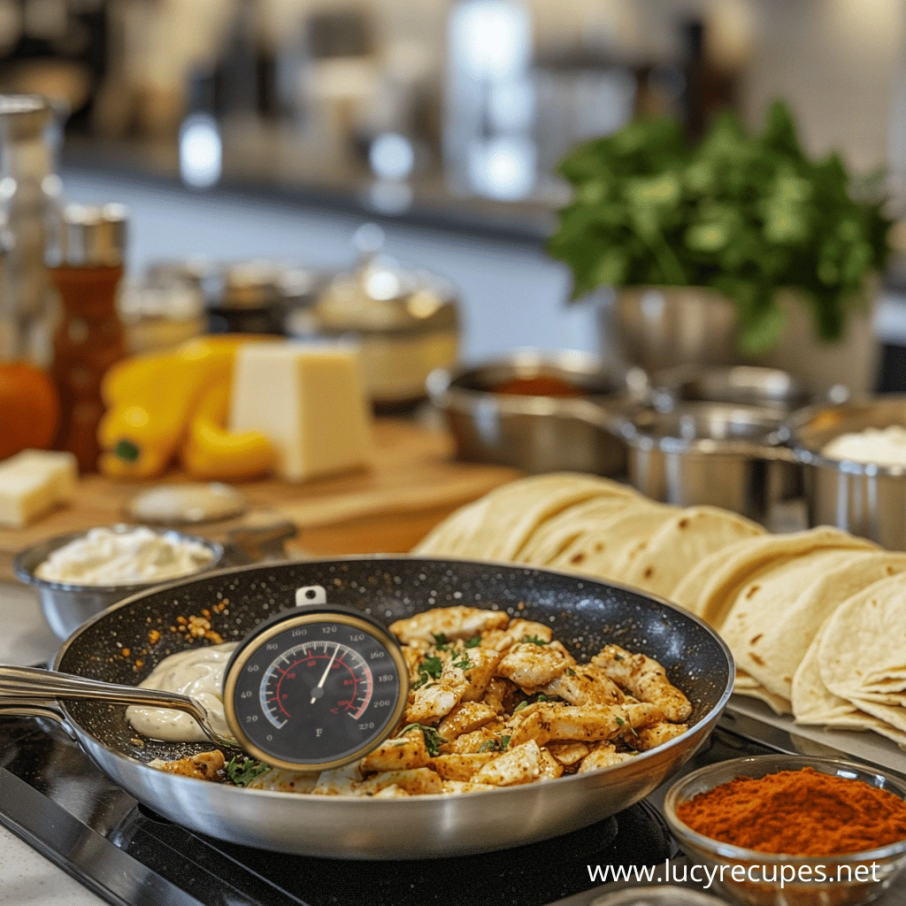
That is **130** °F
